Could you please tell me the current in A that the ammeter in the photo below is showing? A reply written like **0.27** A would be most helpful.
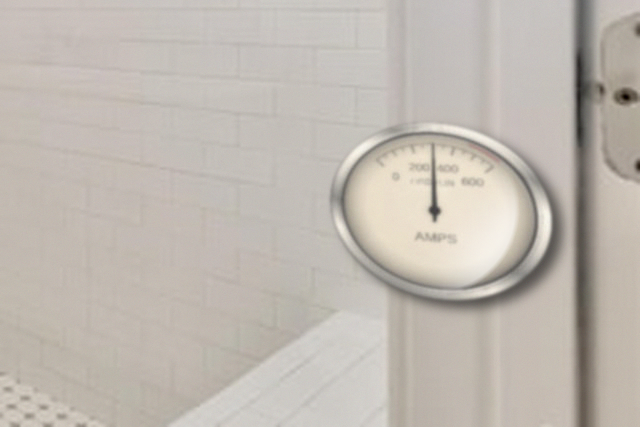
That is **300** A
